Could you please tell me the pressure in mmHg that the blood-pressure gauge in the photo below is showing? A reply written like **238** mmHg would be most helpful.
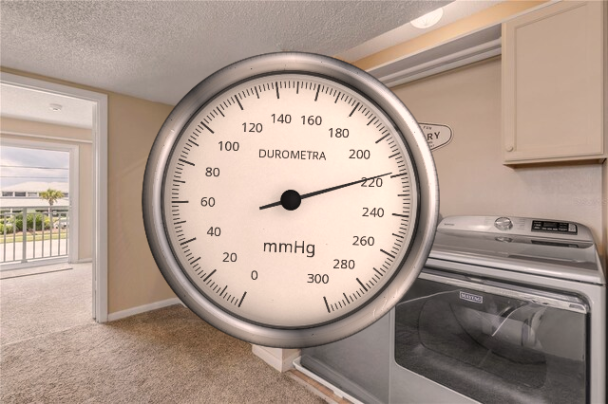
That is **218** mmHg
